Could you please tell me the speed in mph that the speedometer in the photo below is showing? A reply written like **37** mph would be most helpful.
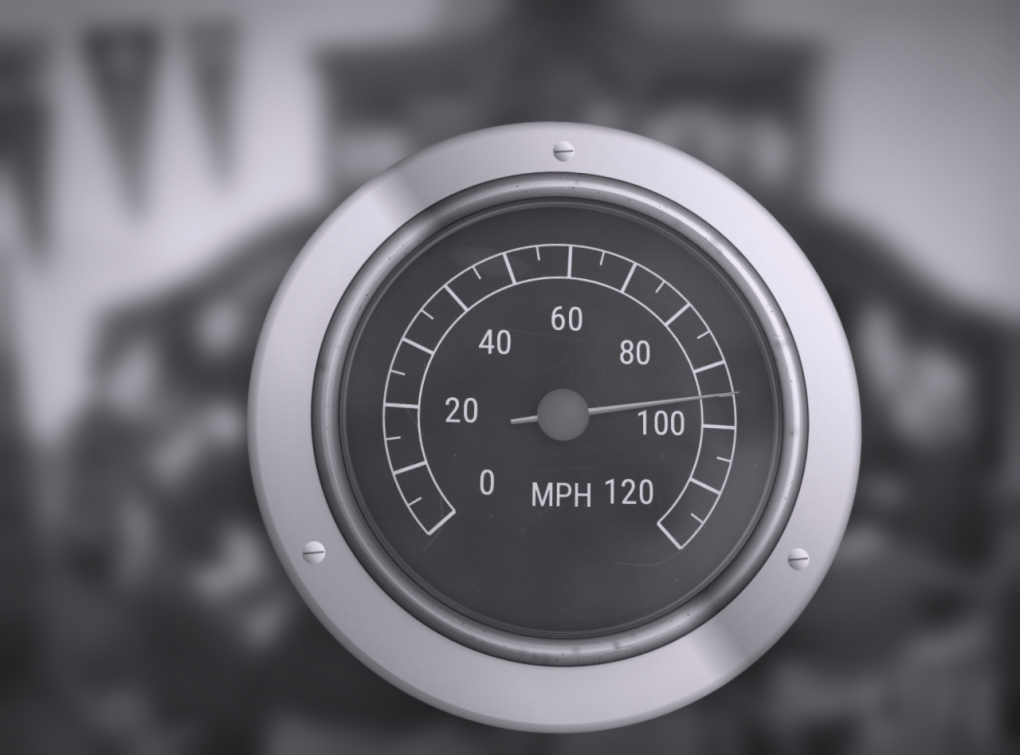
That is **95** mph
